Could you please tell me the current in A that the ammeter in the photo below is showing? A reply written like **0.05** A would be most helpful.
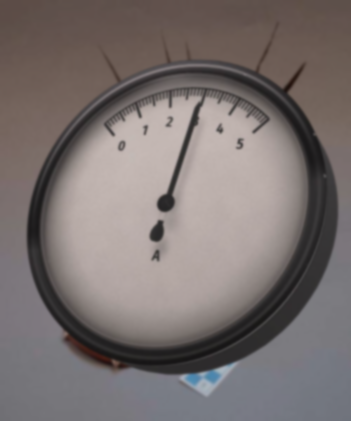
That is **3** A
